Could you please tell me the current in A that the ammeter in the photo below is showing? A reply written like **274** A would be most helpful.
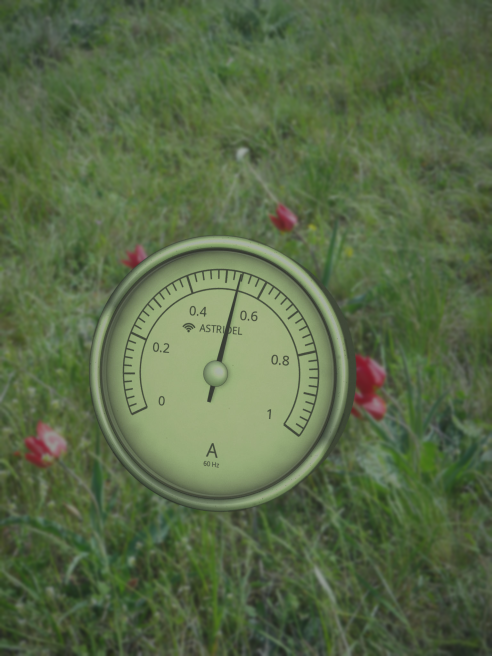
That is **0.54** A
